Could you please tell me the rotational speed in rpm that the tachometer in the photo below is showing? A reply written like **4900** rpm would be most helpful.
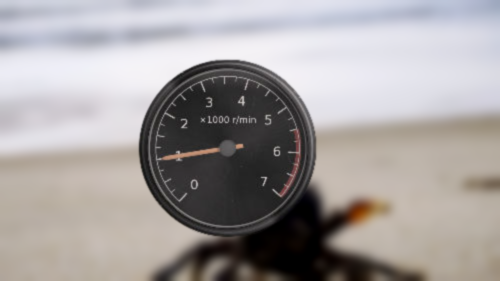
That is **1000** rpm
